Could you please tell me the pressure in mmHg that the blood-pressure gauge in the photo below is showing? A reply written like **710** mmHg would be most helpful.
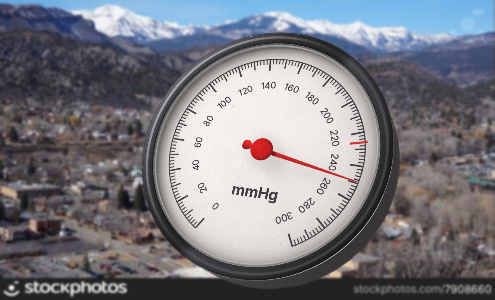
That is **250** mmHg
